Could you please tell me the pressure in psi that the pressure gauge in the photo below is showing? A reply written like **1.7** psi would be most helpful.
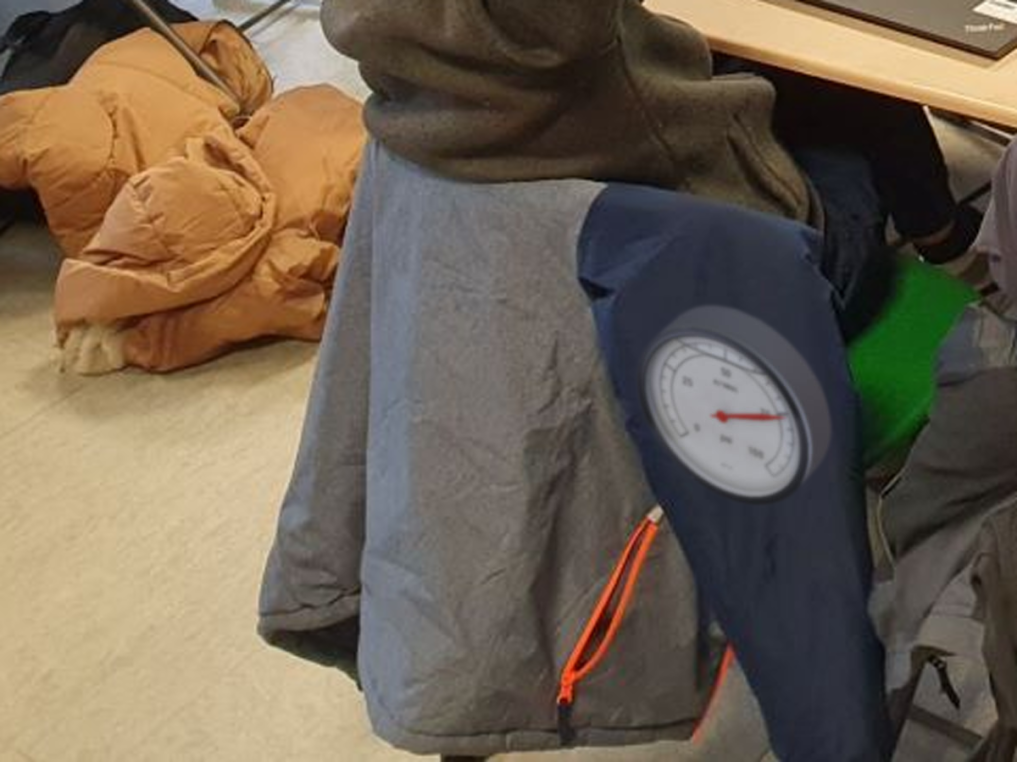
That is **75** psi
